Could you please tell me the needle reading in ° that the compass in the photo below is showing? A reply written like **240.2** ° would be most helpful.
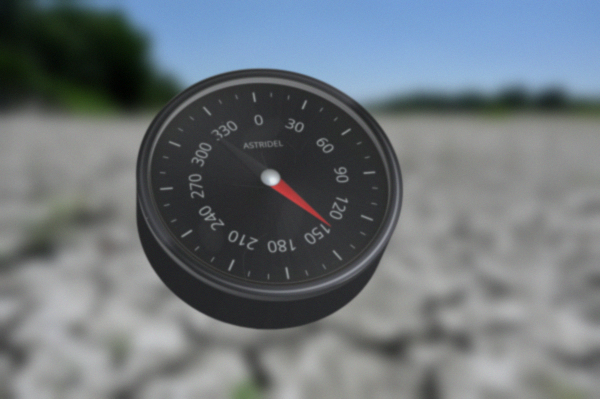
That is **140** °
